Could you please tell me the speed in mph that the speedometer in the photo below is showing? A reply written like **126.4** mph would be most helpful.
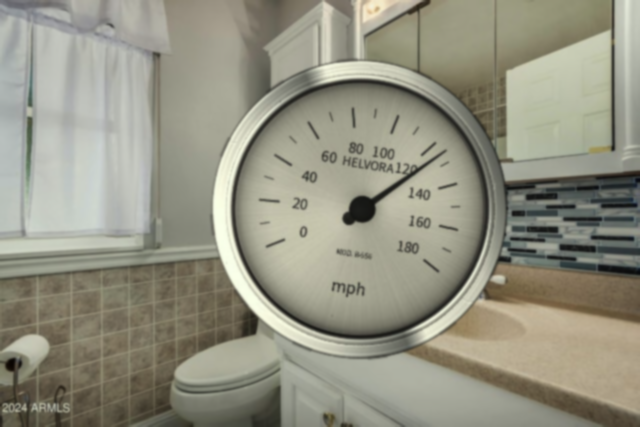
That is **125** mph
